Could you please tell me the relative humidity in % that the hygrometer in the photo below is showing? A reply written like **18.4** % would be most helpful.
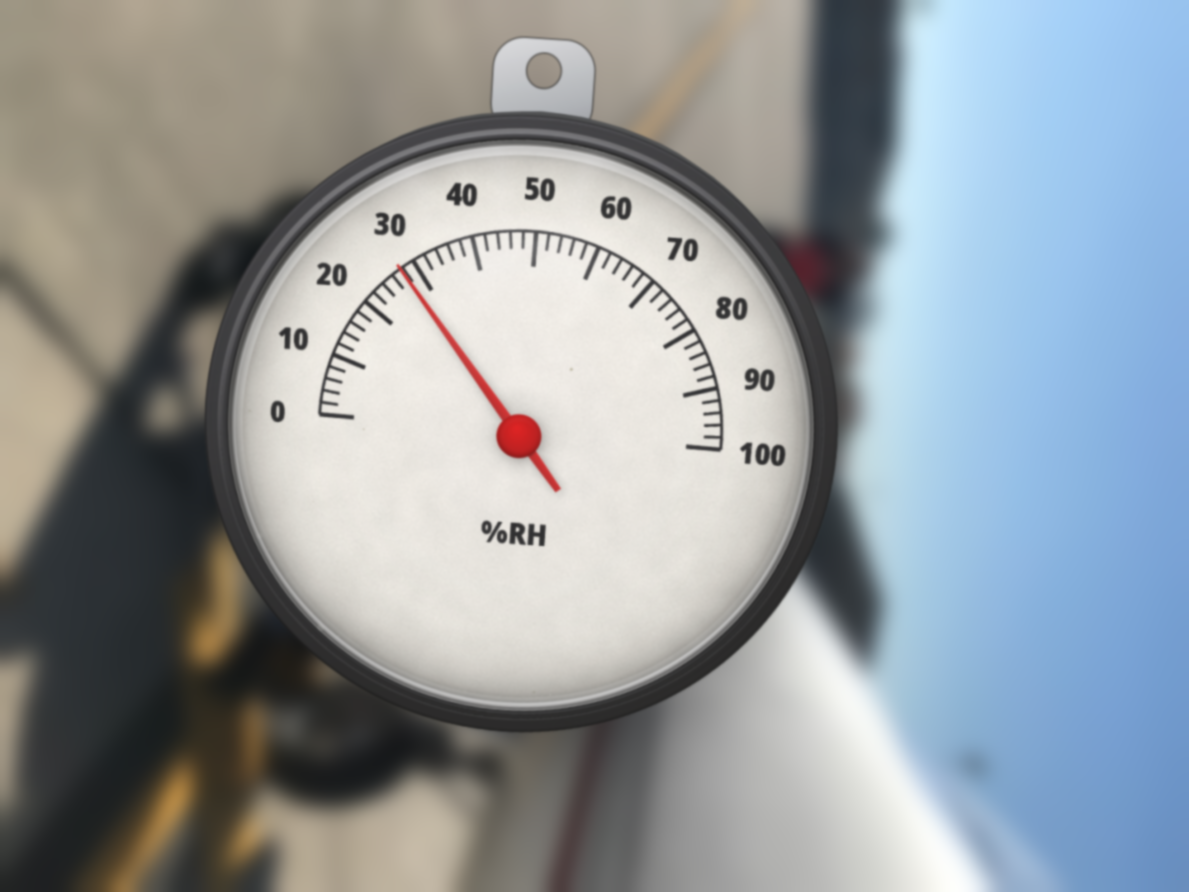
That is **28** %
